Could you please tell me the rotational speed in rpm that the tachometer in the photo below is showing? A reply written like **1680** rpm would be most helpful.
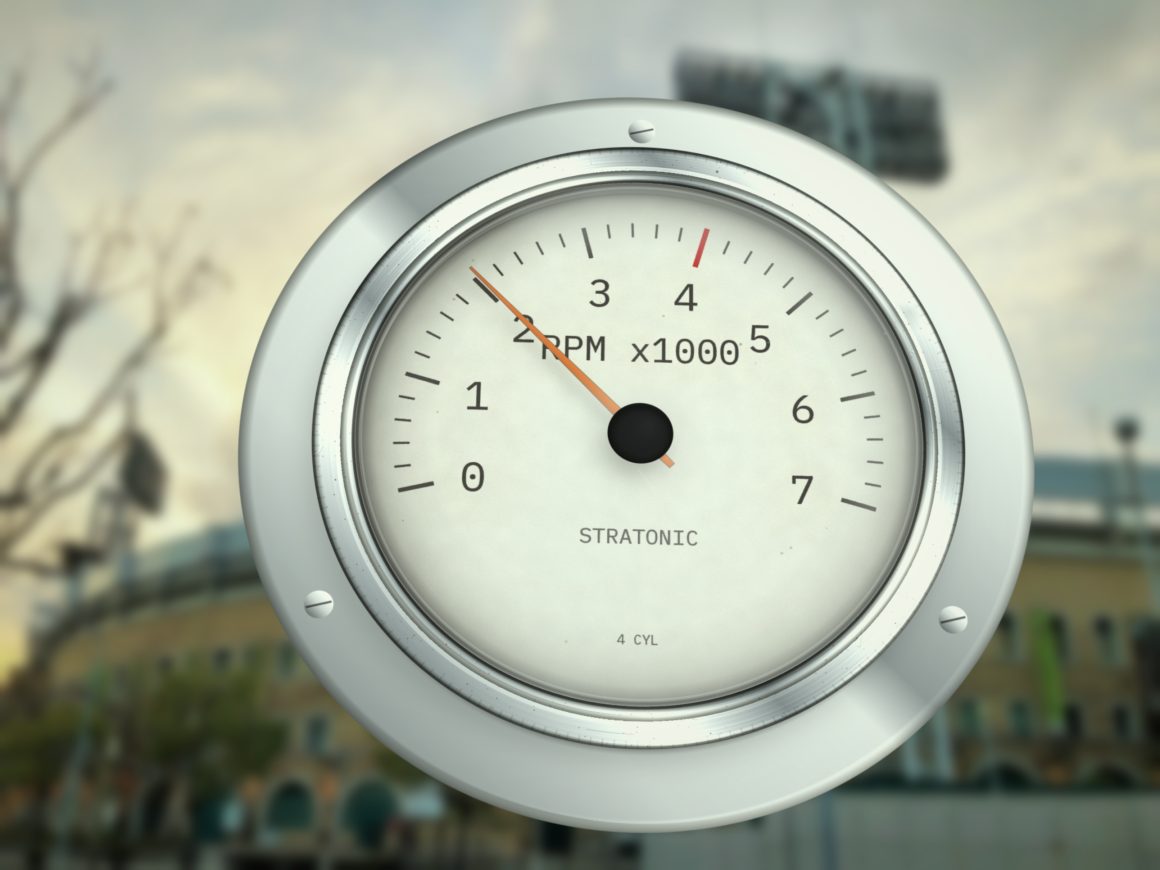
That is **2000** rpm
